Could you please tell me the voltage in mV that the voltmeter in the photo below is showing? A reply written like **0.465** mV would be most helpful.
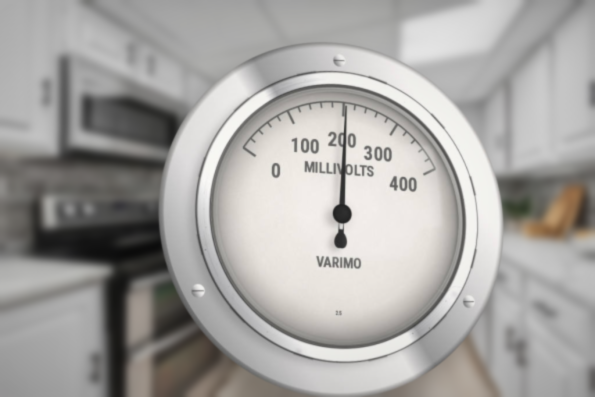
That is **200** mV
